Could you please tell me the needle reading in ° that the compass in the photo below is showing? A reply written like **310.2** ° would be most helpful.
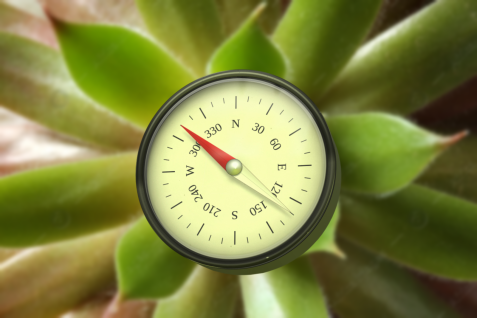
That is **310** °
